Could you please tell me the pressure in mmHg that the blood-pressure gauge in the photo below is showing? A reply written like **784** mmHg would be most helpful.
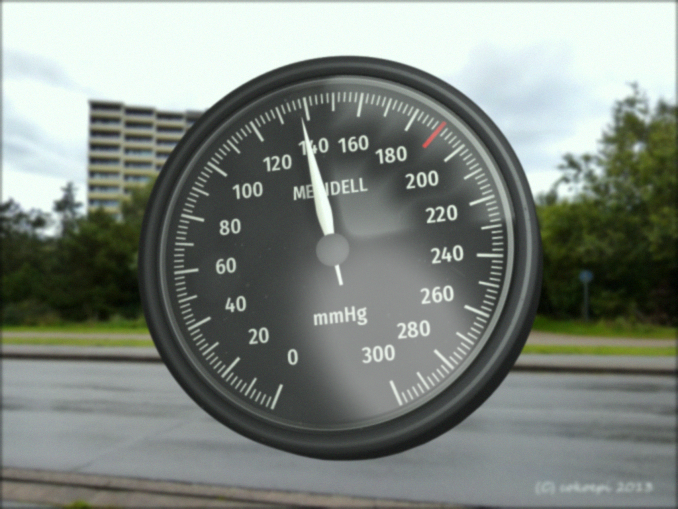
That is **138** mmHg
